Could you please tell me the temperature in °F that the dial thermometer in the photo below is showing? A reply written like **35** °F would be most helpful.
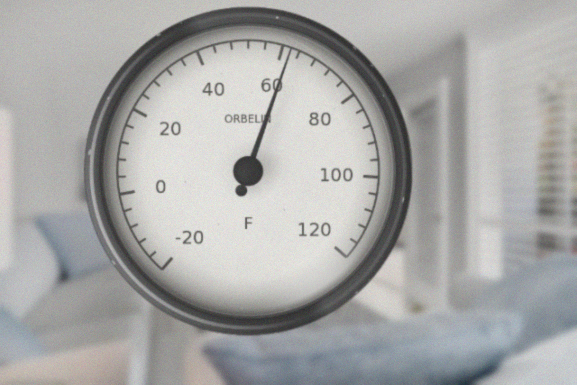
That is **62** °F
